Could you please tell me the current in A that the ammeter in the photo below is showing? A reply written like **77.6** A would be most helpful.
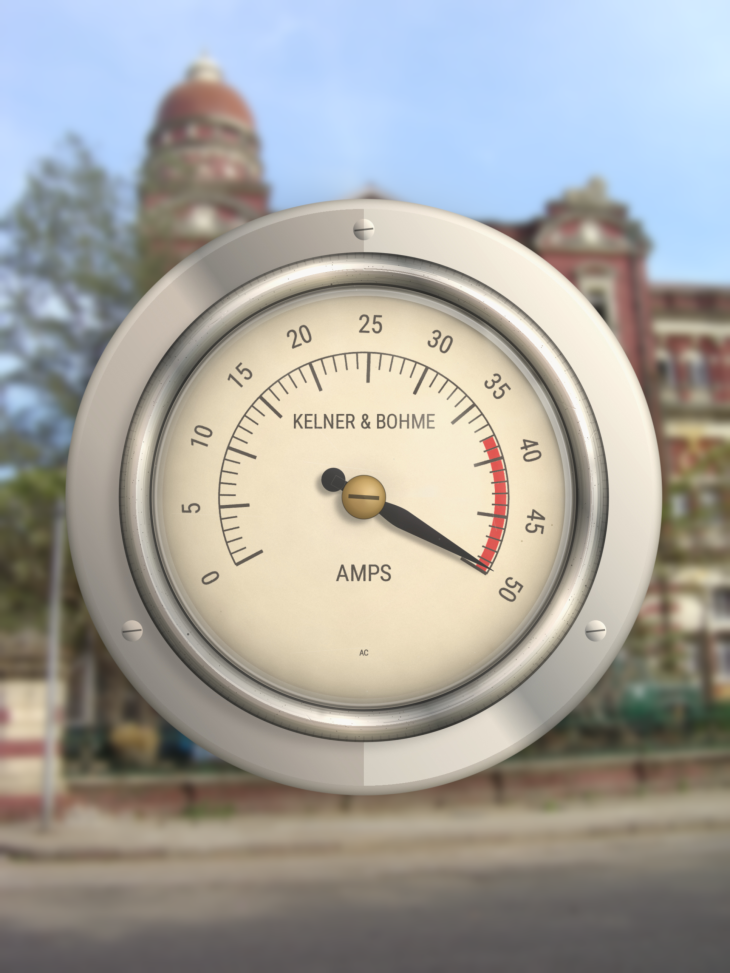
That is **49.5** A
